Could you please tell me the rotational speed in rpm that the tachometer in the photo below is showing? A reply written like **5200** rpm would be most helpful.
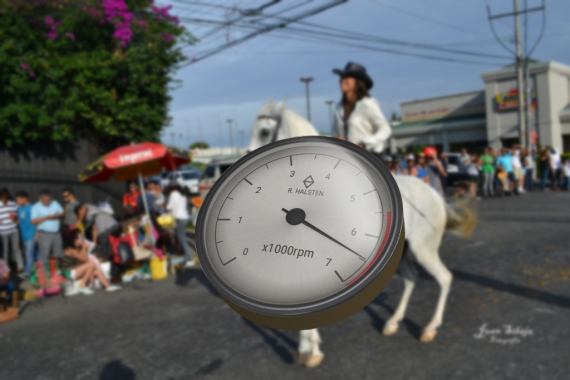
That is **6500** rpm
